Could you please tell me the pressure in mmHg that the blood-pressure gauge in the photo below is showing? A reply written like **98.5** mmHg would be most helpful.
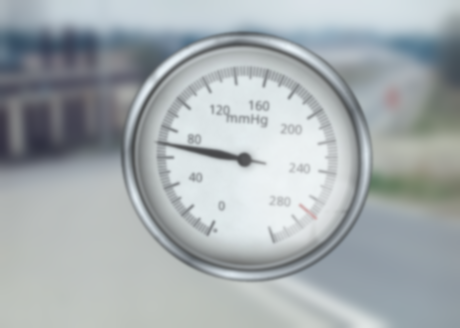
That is **70** mmHg
